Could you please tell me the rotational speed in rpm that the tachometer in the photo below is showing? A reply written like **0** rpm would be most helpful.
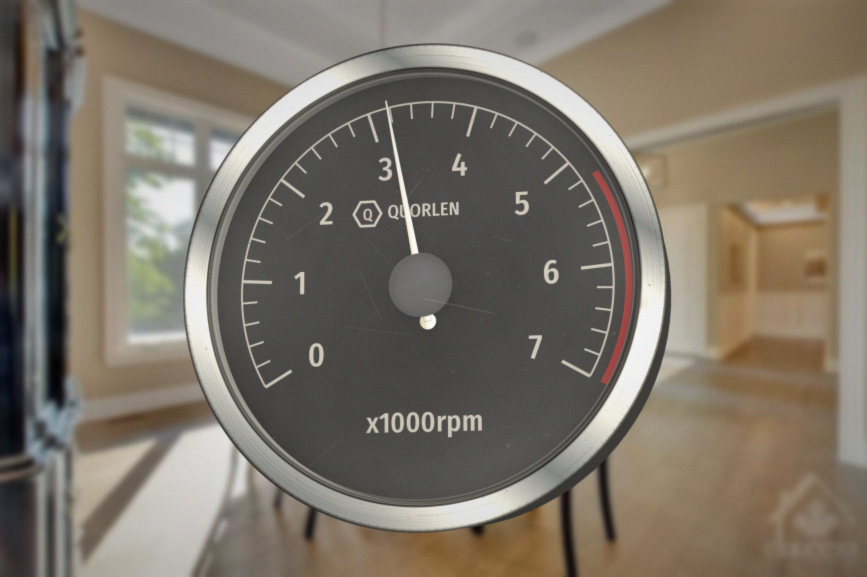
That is **3200** rpm
